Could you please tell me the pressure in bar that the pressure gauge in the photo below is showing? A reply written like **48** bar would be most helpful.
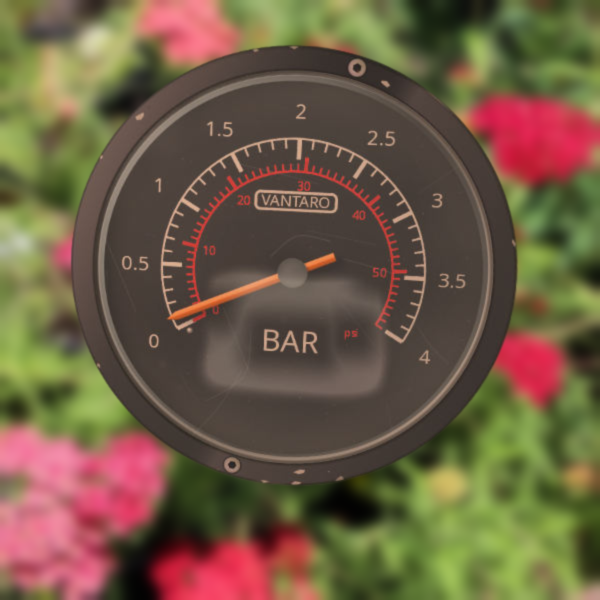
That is **0.1** bar
